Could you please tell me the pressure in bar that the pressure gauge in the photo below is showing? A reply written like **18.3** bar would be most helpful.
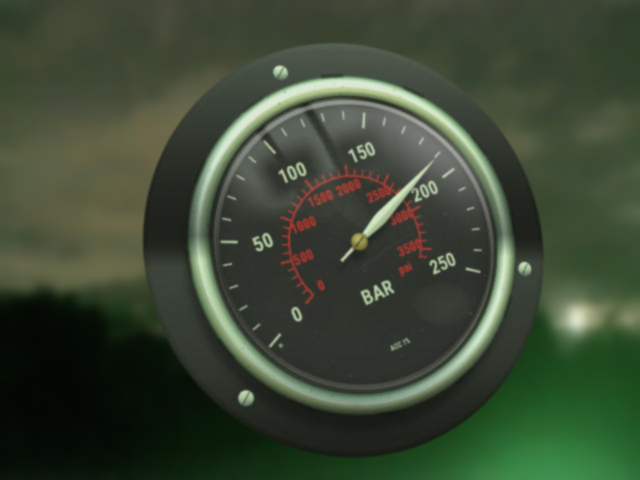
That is **190** bar
